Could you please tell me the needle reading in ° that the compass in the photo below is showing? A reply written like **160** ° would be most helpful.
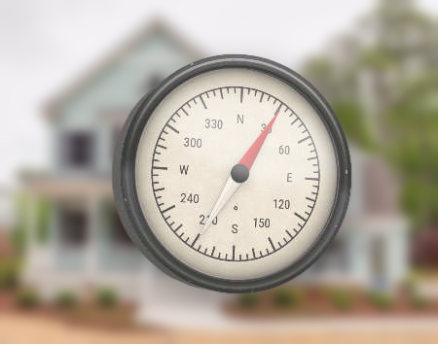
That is **30** °
